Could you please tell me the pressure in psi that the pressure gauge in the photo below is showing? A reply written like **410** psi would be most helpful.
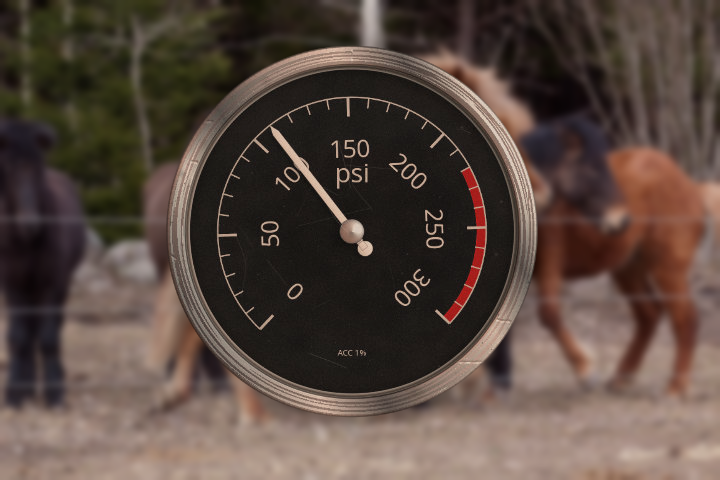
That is **110** psi
